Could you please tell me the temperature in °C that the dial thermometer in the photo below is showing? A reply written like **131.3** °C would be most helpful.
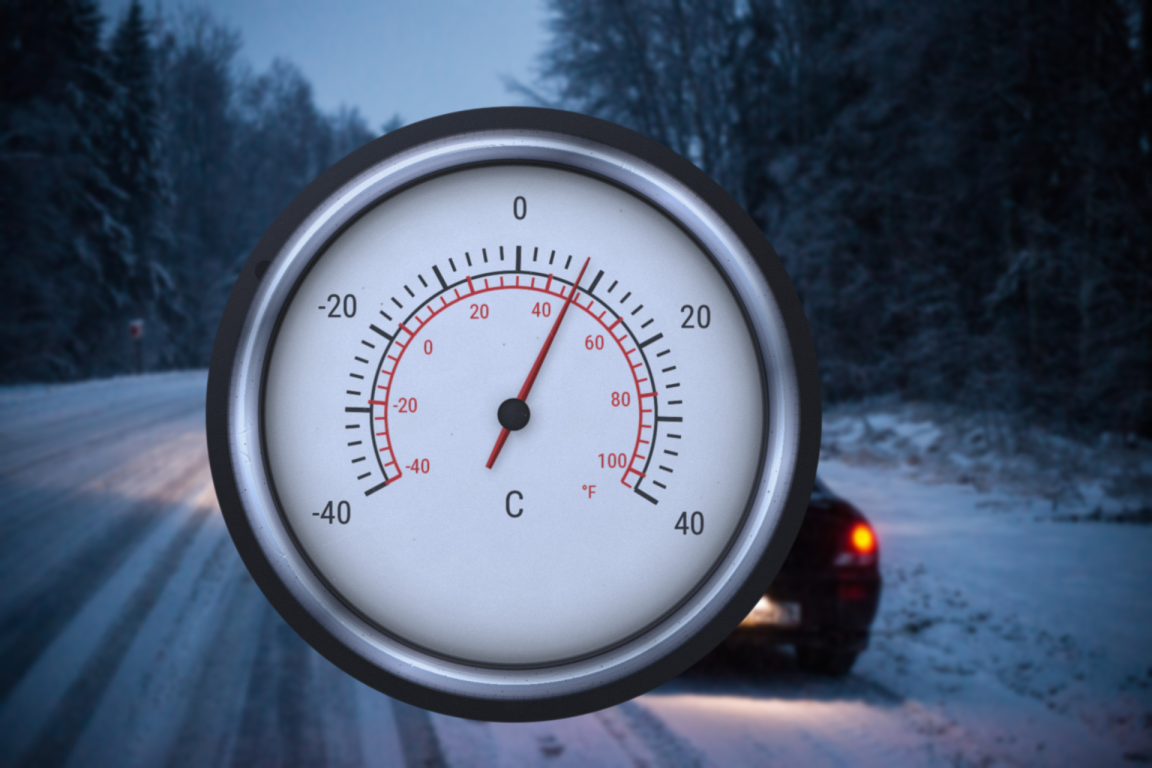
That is **8** °C
